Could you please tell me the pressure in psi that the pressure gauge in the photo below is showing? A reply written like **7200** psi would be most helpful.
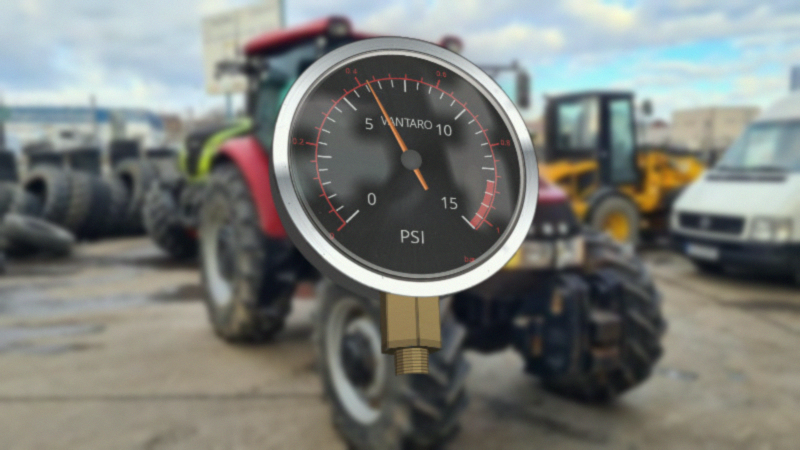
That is **6** psi
